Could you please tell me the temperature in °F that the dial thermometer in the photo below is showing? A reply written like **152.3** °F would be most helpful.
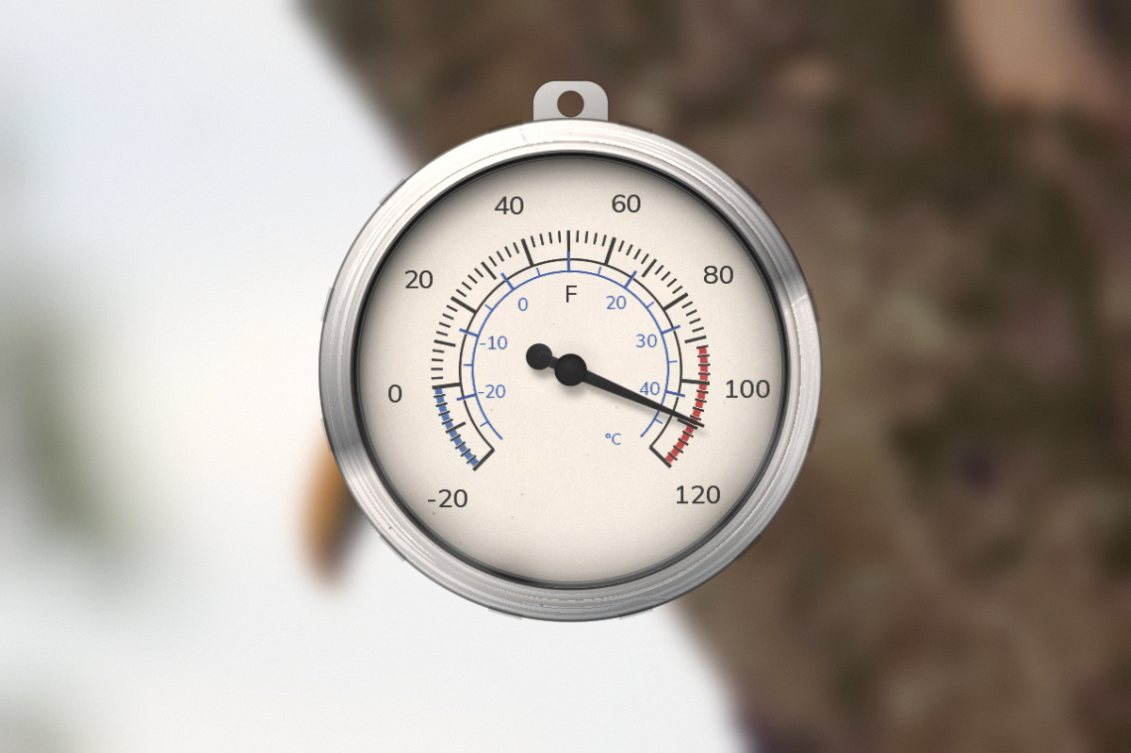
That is **109** °F
